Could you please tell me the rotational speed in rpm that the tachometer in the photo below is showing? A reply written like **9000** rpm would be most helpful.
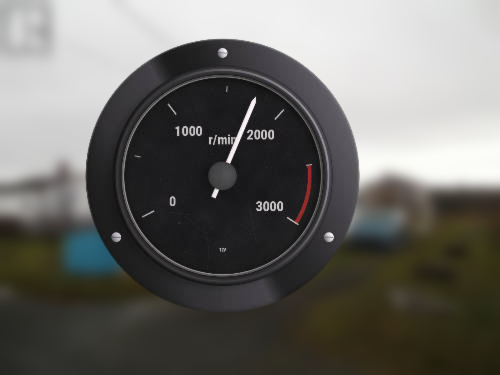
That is **1750** rpm
